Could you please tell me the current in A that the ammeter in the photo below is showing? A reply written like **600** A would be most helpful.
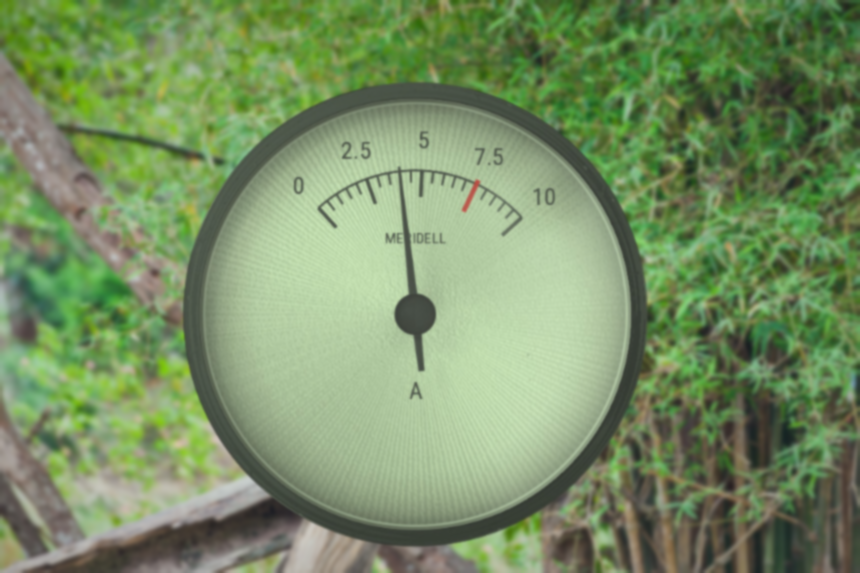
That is **4** A
